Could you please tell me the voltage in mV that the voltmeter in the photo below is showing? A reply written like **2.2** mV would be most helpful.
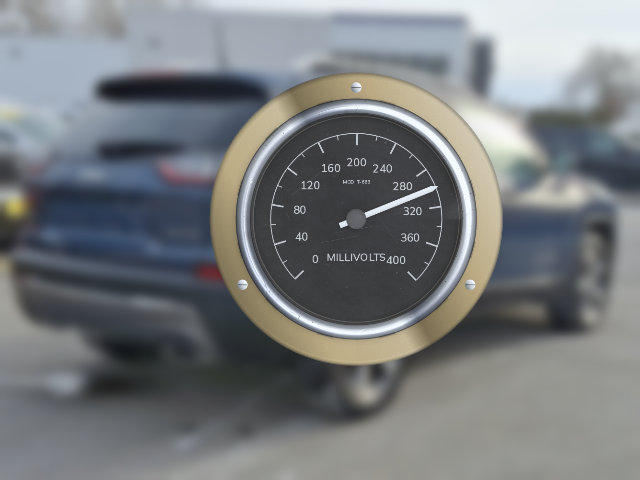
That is **300** mV
